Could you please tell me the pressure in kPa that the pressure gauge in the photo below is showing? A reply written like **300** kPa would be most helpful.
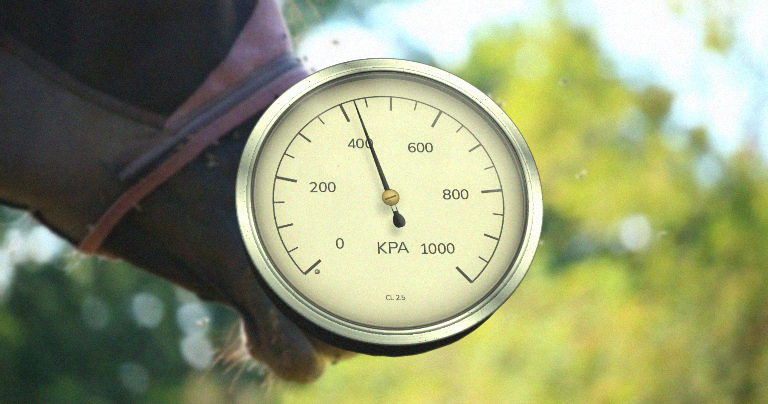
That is **425** kPa
